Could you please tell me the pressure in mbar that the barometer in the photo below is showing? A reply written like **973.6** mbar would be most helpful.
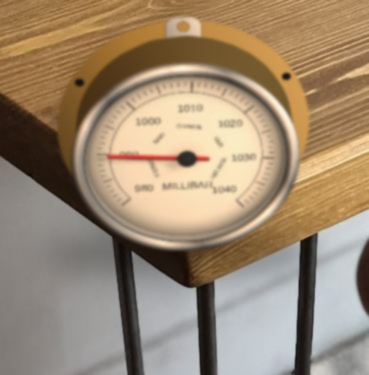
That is **990** mbar
